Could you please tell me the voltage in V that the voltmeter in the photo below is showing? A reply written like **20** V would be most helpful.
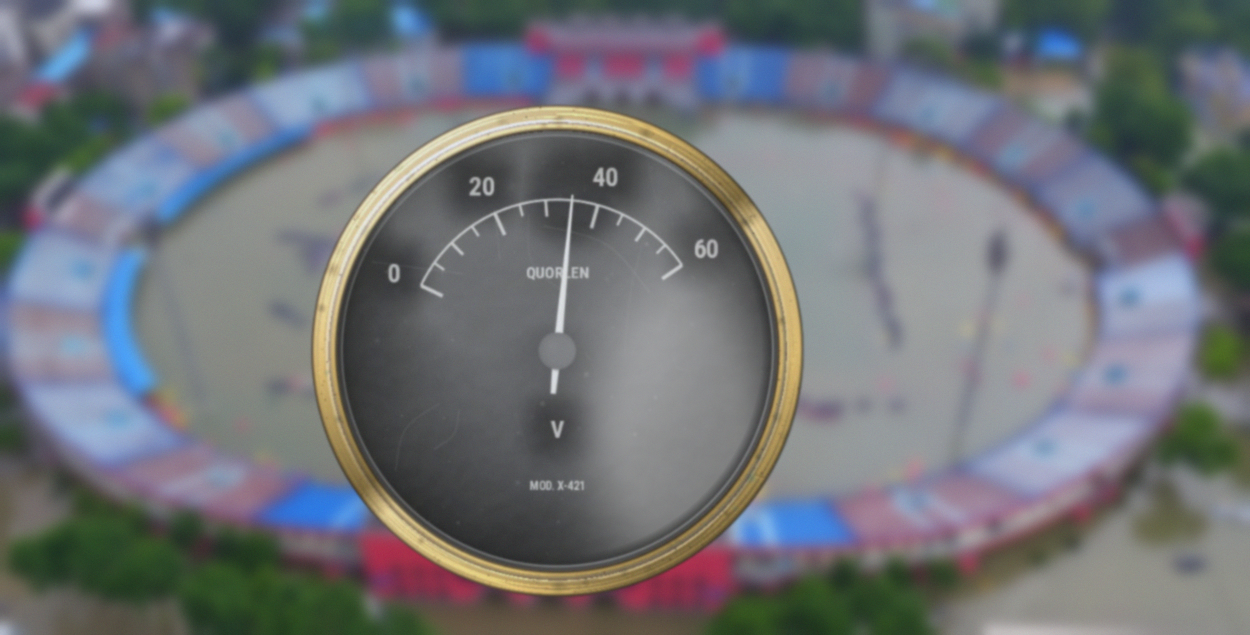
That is **35** V
